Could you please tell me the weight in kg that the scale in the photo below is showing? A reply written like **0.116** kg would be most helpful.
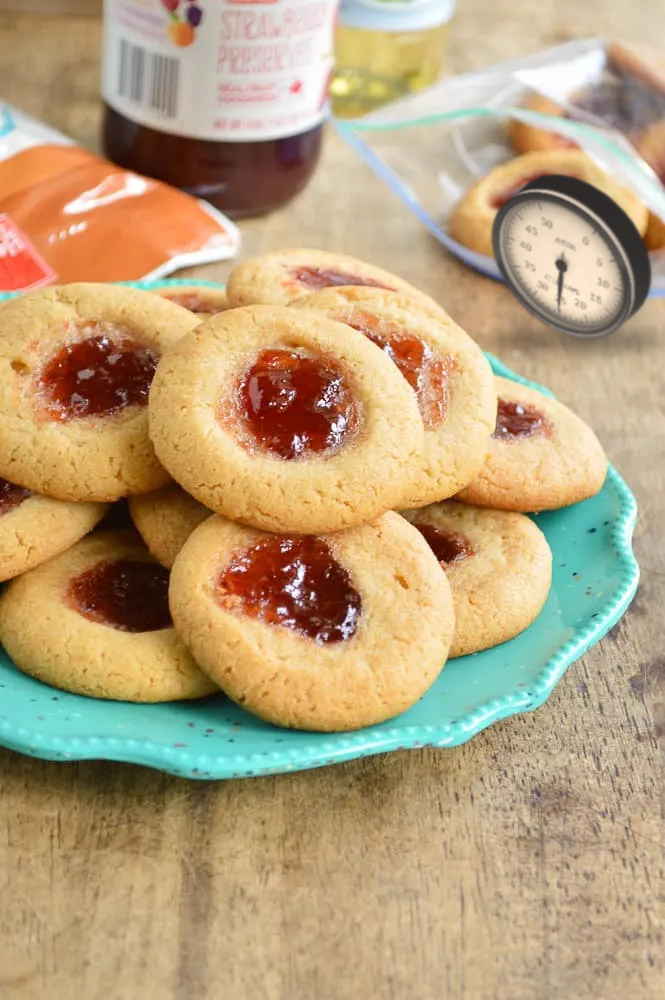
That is **25** kg
